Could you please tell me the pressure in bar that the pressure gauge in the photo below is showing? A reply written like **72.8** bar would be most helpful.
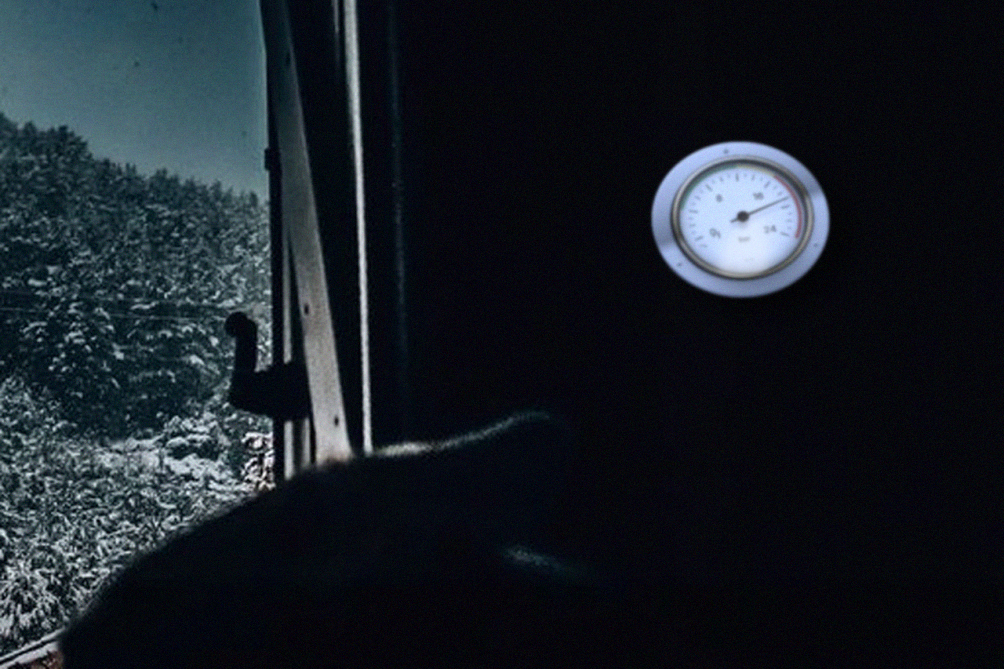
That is **19** bar
